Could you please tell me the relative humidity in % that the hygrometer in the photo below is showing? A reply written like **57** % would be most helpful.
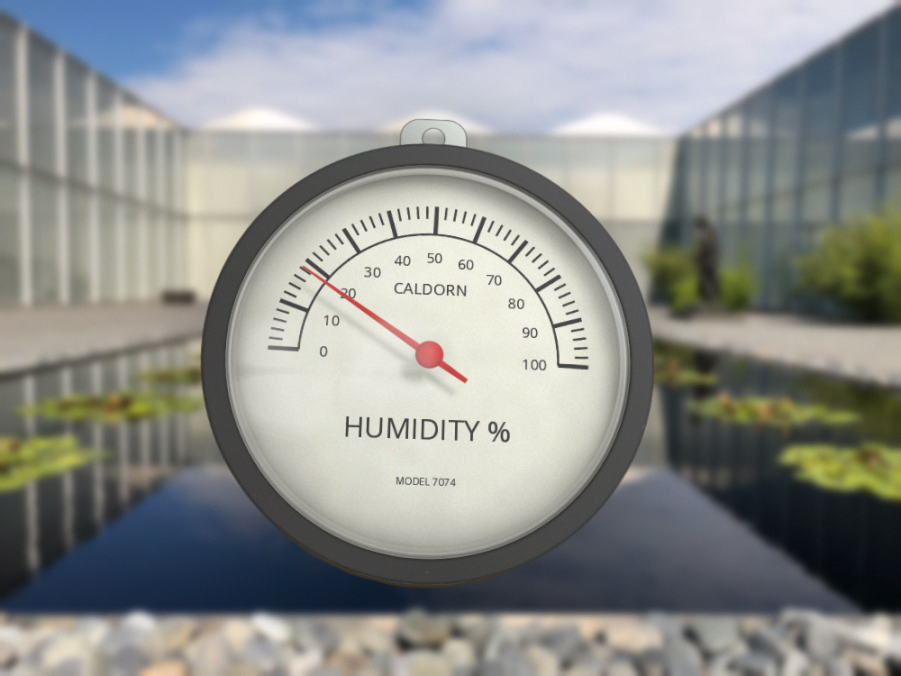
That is **18** %
